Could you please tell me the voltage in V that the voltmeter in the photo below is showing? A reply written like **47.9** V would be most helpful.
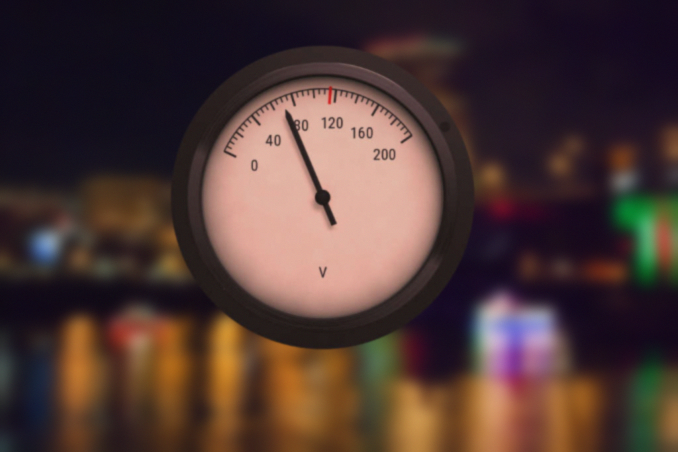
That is **70** V
